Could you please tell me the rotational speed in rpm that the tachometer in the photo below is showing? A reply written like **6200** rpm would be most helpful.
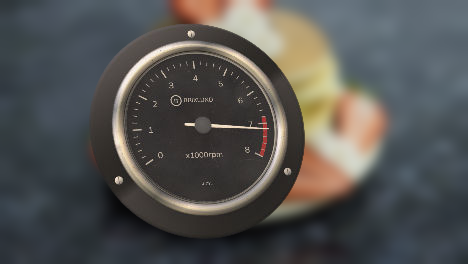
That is **7200** rpm
